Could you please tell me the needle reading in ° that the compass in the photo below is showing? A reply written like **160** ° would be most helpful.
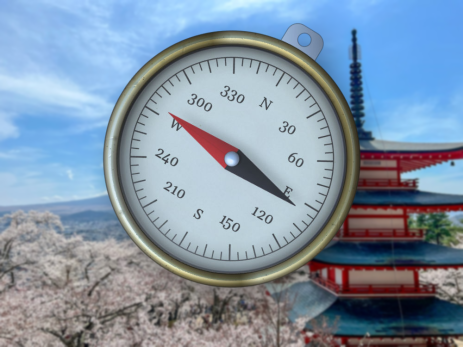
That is **275** °
